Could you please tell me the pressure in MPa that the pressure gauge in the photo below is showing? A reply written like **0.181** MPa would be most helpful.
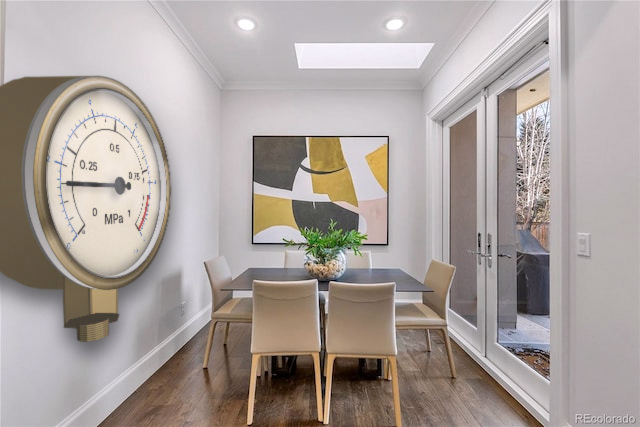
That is **0.15** MPa
